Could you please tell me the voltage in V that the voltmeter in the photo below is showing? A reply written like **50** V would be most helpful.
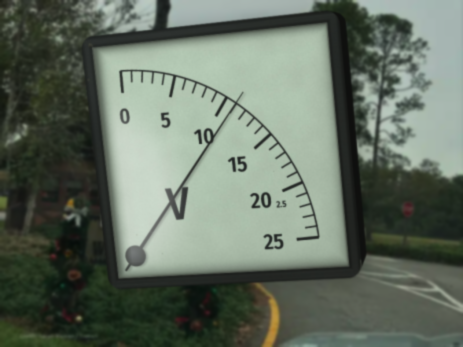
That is **11** V
